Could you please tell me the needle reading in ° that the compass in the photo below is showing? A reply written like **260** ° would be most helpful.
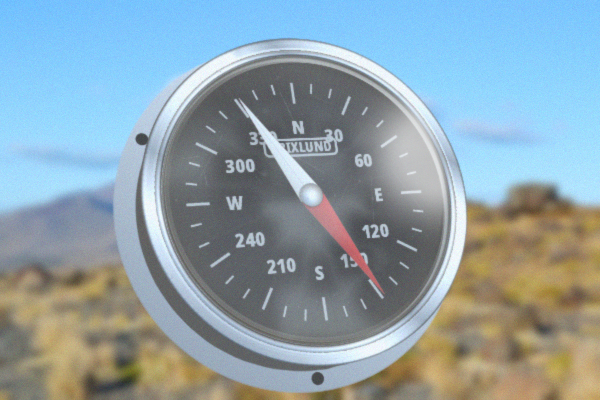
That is **150** °
